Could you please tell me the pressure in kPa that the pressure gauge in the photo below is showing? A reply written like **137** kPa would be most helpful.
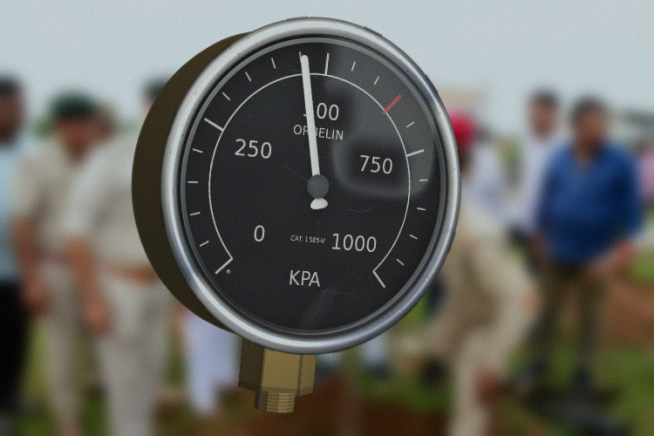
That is **450** kPa
